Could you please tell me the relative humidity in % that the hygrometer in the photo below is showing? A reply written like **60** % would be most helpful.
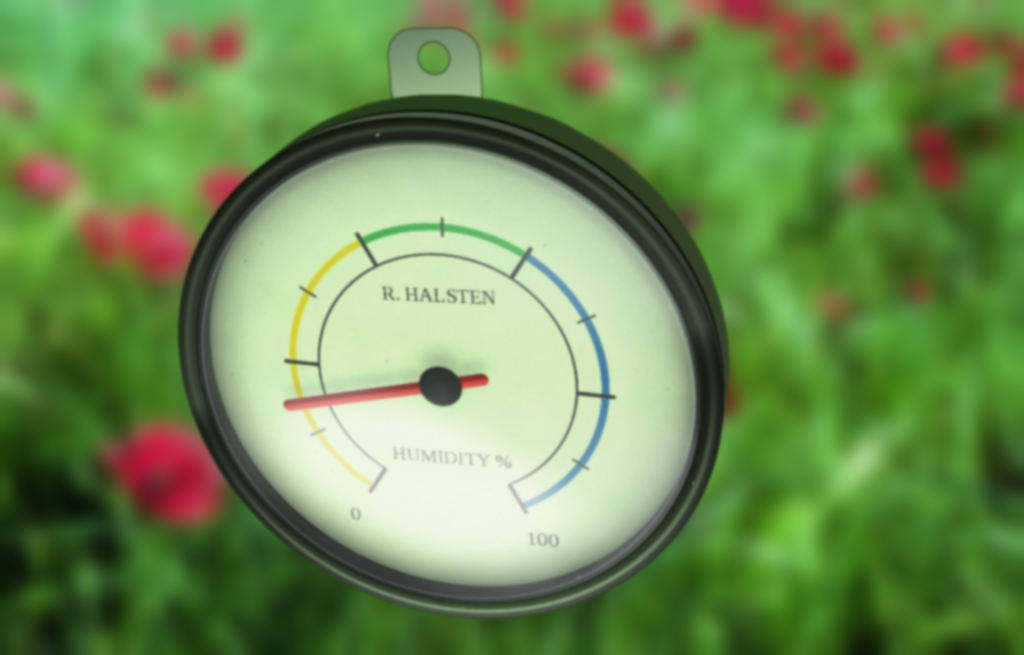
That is **15** %
